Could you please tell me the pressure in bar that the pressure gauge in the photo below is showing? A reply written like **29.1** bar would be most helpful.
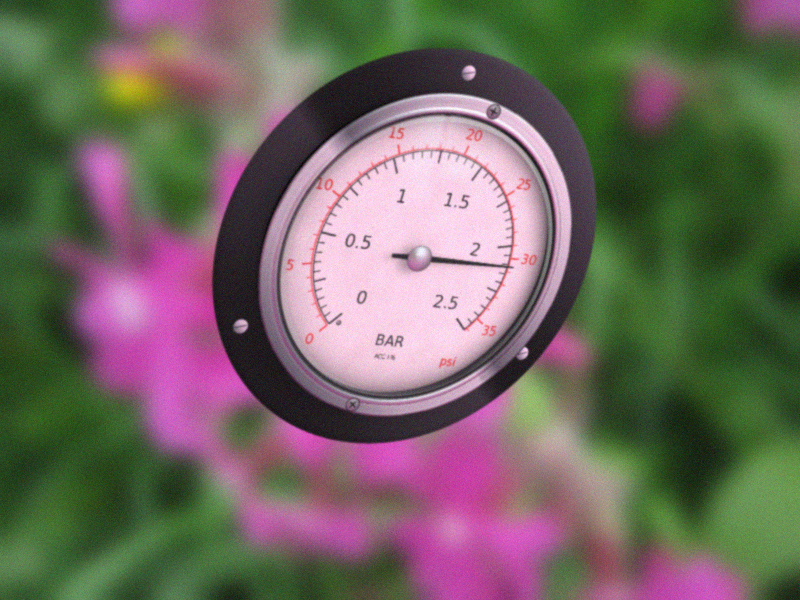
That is **2.1** bar
